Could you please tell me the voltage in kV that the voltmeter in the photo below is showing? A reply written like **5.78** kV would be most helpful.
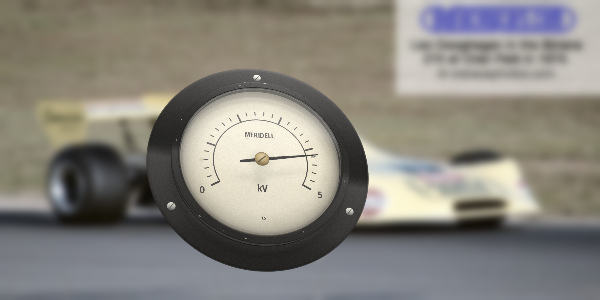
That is **4.2** kV
